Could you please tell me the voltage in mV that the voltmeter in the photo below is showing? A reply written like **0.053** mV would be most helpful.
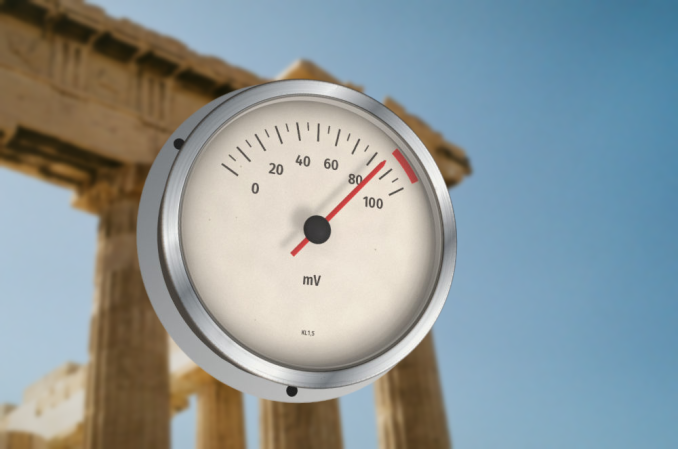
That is **85** mV
